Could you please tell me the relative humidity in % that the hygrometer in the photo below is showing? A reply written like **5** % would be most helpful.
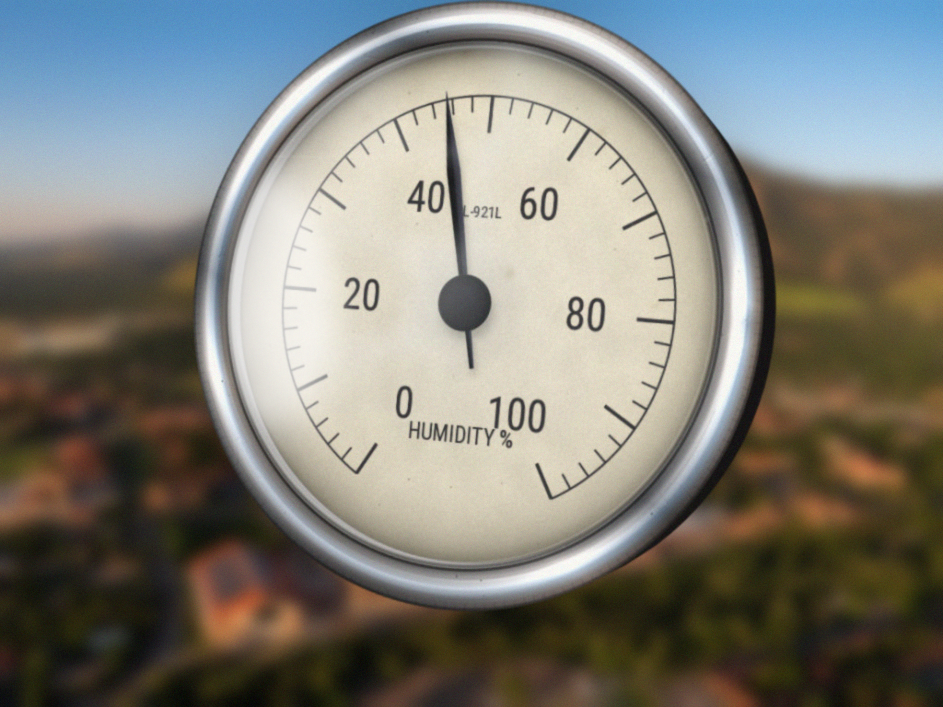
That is **46** %
